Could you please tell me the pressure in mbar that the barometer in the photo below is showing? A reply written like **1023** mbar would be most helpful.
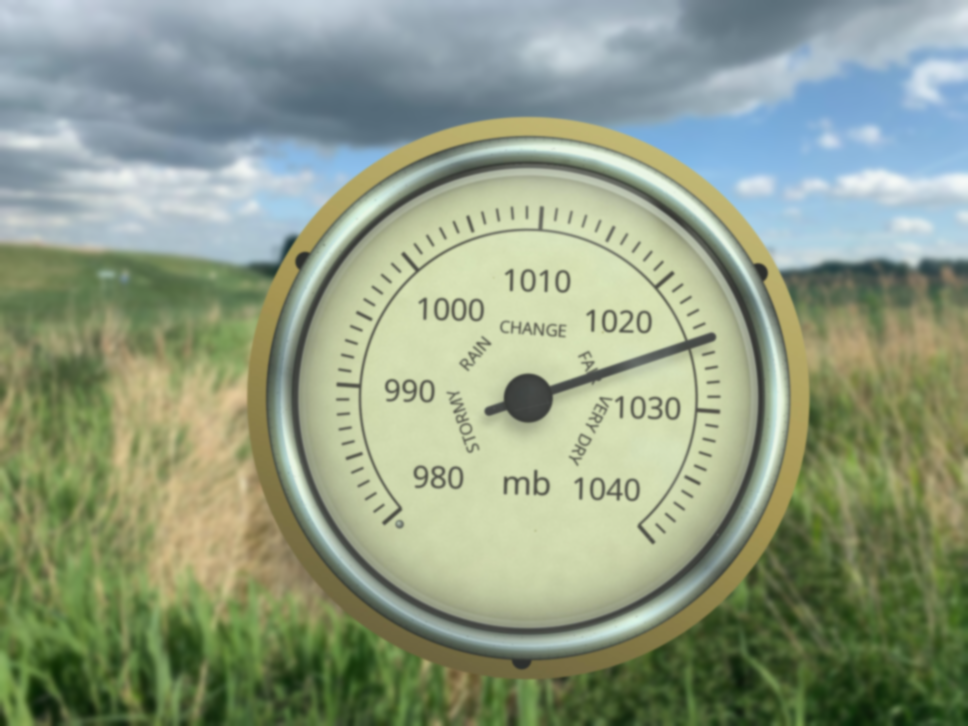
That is **1025** mbar
